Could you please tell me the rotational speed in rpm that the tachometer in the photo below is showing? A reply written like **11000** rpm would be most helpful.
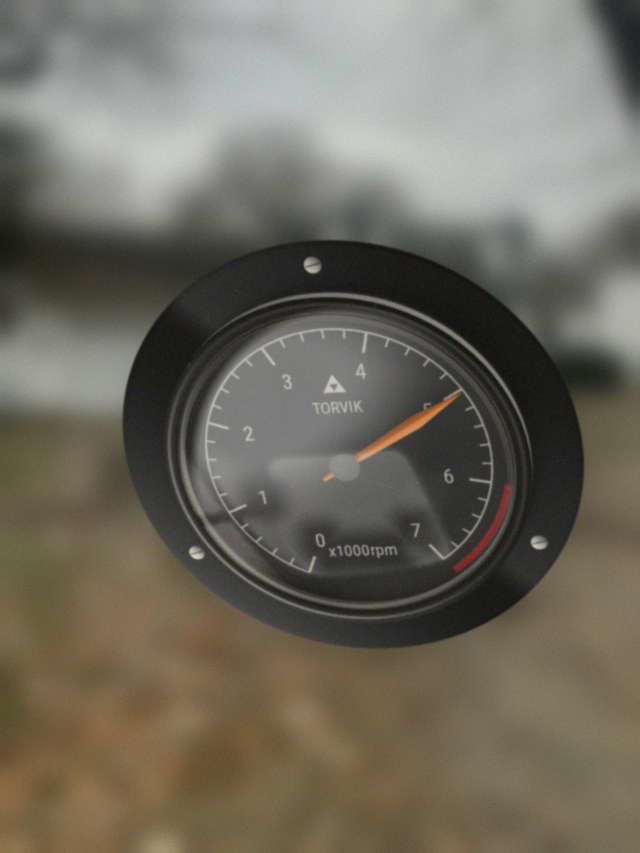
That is **5000** rpm
